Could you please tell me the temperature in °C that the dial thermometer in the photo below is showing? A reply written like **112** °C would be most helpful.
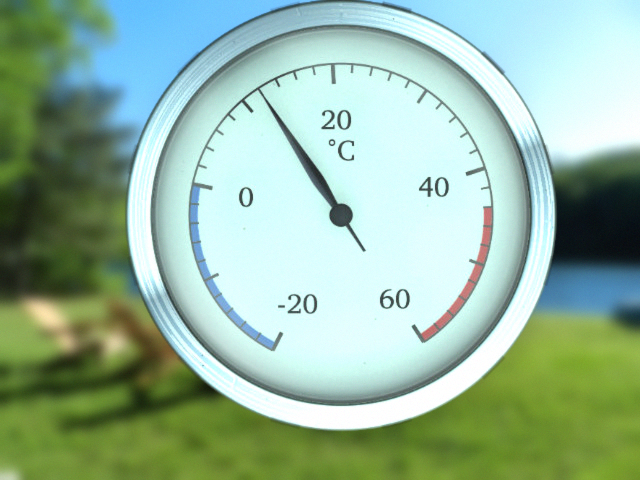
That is **12** °C
